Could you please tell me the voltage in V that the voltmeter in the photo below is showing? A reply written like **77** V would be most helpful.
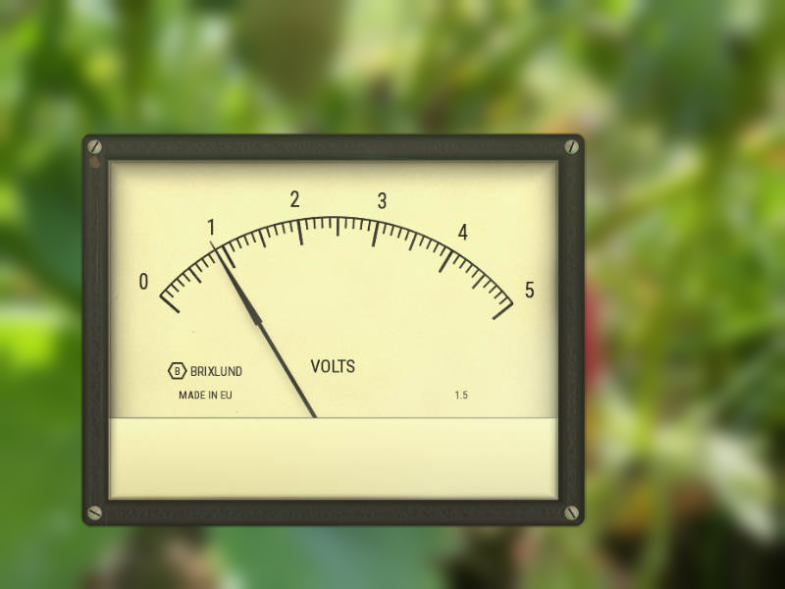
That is **0.9** V
